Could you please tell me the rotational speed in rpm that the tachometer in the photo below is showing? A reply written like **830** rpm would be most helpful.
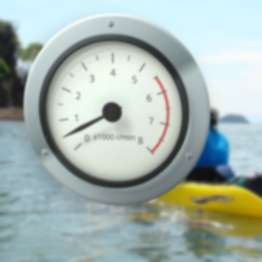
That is **500** rpm
